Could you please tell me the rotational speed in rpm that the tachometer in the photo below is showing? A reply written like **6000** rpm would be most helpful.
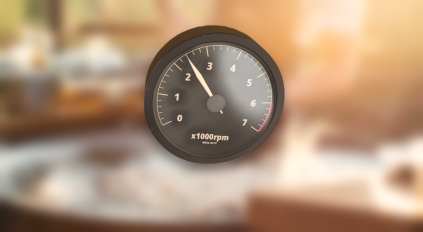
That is **2400** rpm
